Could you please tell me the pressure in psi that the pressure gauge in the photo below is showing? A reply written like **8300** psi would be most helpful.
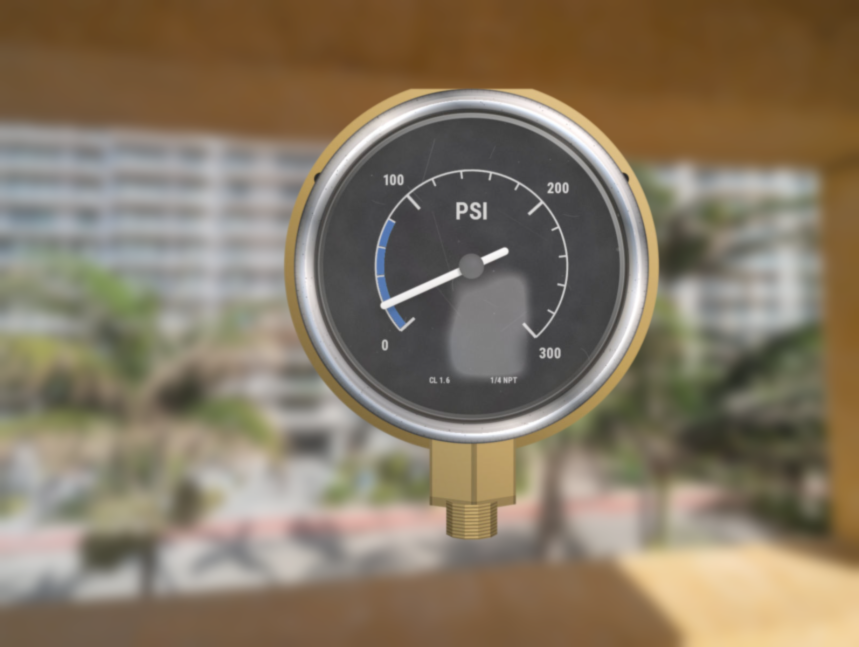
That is **20** psi
